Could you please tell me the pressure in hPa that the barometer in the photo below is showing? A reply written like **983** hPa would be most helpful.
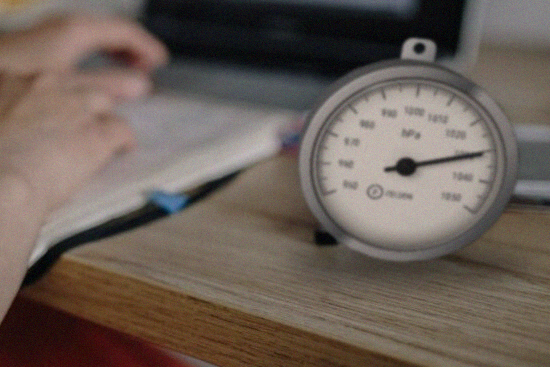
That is **1030** hPa
